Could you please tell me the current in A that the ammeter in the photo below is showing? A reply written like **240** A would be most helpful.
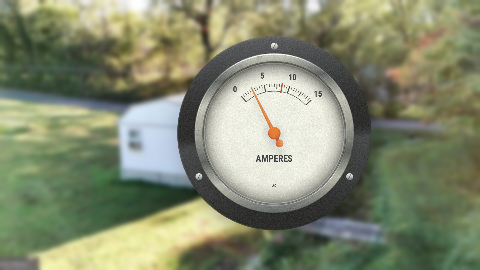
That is **2.5** A
